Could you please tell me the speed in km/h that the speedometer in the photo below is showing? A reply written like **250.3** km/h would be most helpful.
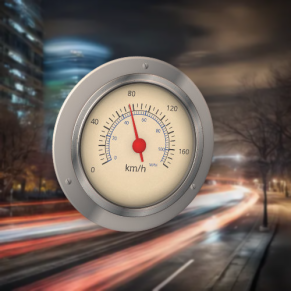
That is **75** km/h
